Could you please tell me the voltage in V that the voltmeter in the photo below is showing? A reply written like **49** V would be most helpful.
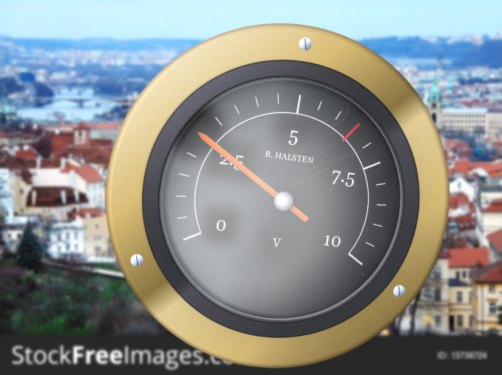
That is **2.5** V
